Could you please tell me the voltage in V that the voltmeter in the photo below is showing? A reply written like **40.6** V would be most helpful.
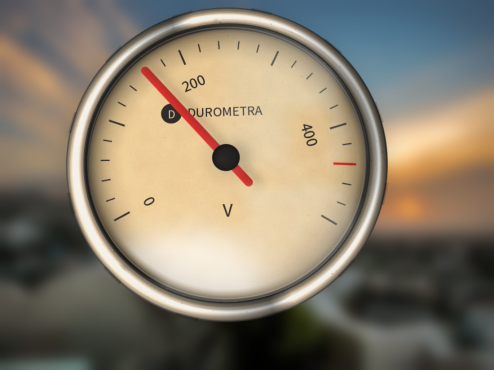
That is **160** V
